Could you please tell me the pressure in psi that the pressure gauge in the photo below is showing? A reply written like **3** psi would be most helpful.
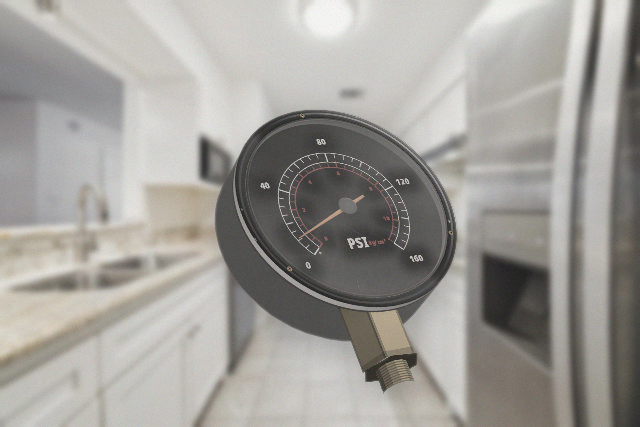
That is **10** psi
